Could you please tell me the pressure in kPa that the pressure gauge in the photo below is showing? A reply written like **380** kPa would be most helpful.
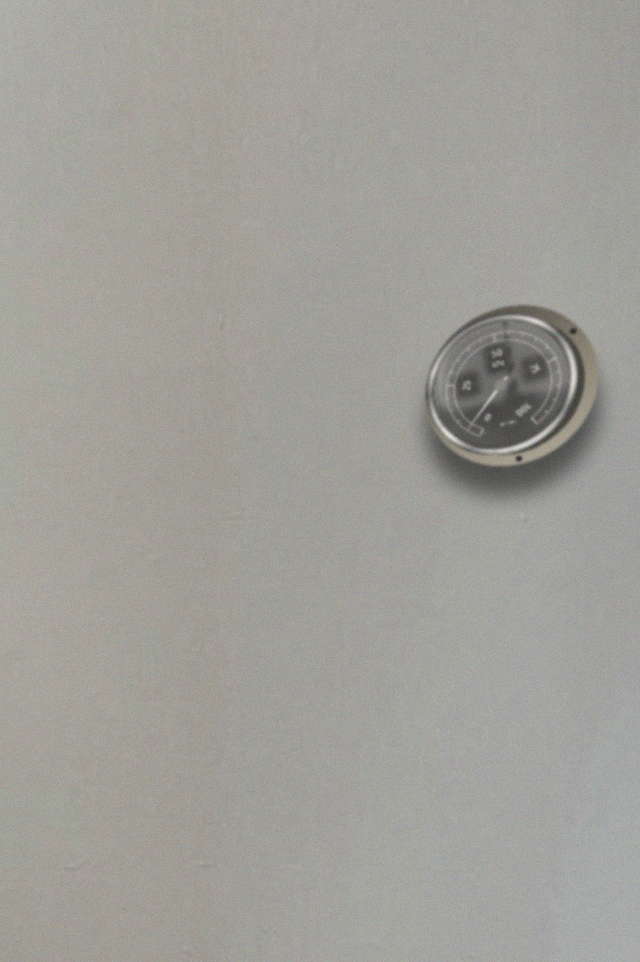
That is **5** kPa
